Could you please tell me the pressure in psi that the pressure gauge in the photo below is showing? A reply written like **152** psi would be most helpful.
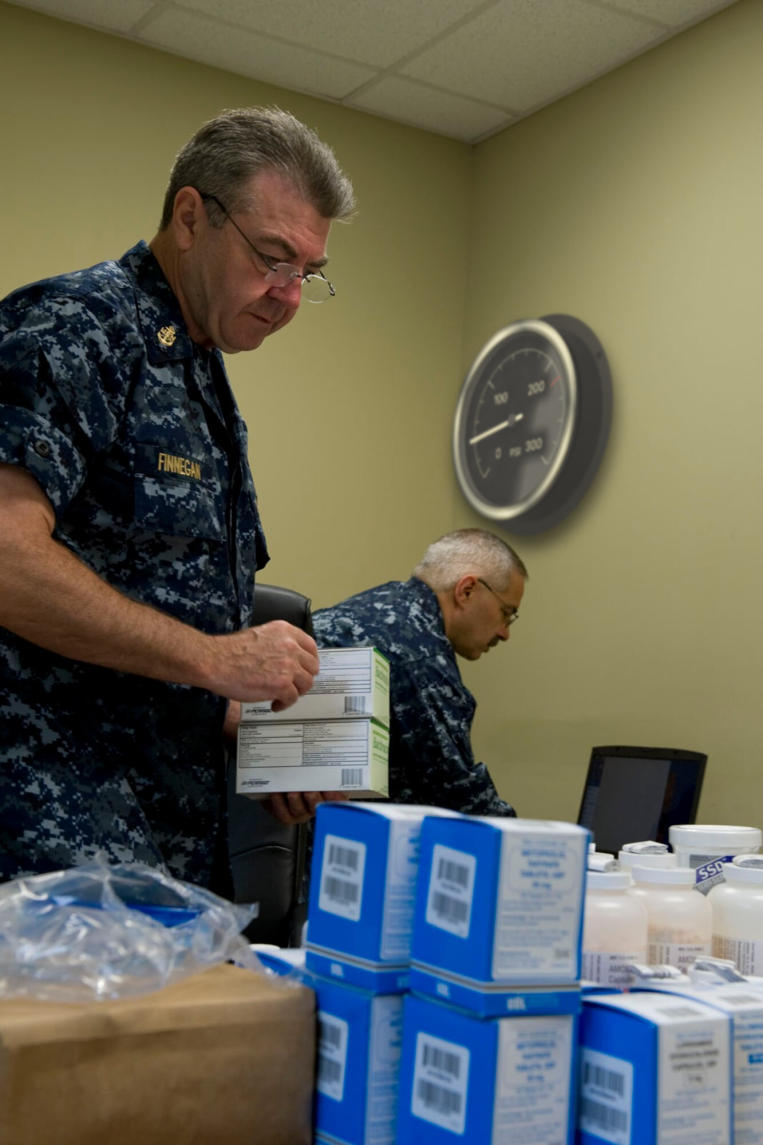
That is **40** psi
